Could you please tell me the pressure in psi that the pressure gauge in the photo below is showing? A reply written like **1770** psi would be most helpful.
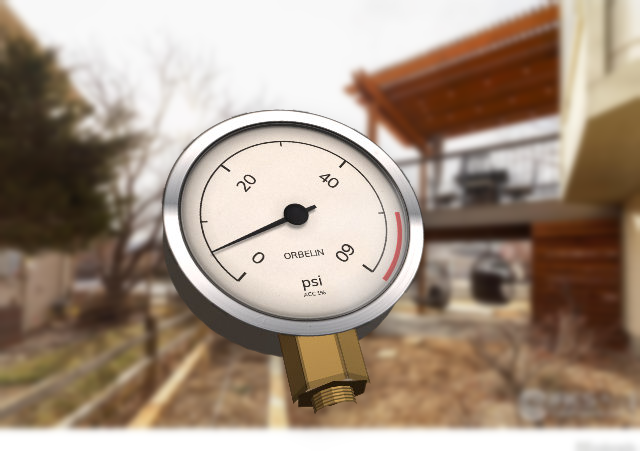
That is **5** psi
